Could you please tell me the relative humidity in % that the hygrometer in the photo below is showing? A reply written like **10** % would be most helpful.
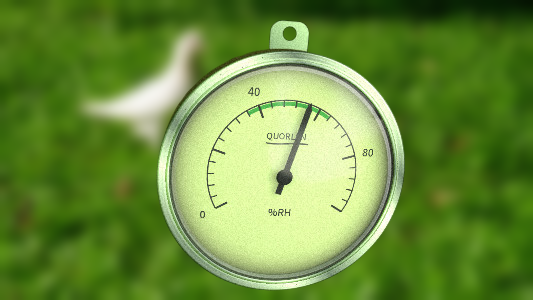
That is **56** %
